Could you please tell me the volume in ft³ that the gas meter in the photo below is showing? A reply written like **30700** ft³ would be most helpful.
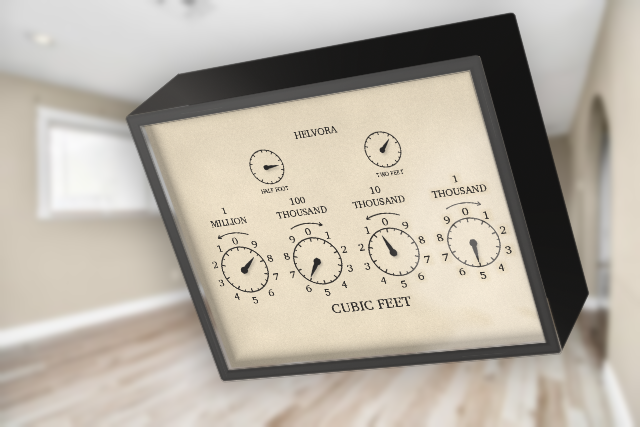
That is **860500** ft³
